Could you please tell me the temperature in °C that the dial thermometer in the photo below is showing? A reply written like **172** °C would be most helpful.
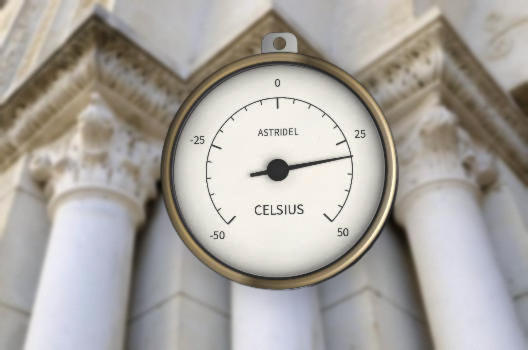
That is **30** °C
